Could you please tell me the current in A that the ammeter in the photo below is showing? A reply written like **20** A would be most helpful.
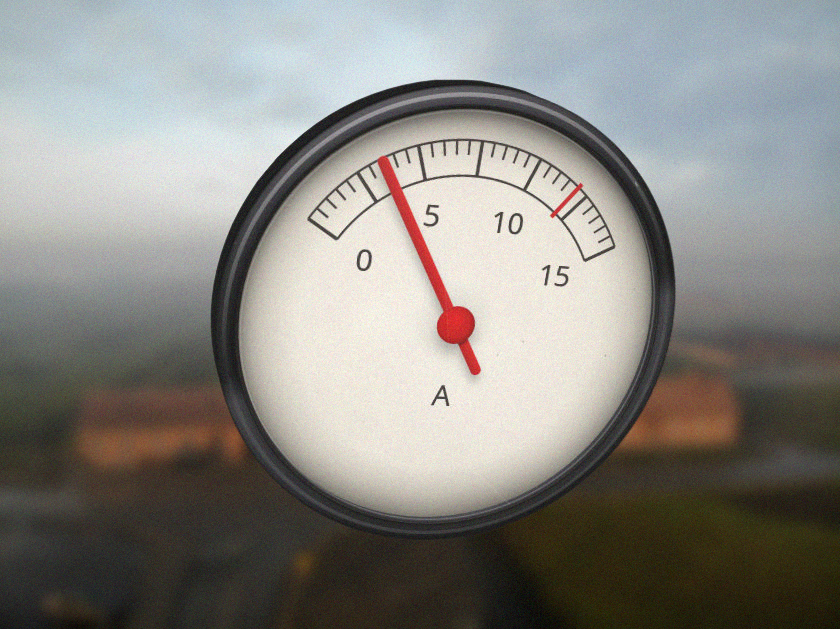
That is **3.5** A
